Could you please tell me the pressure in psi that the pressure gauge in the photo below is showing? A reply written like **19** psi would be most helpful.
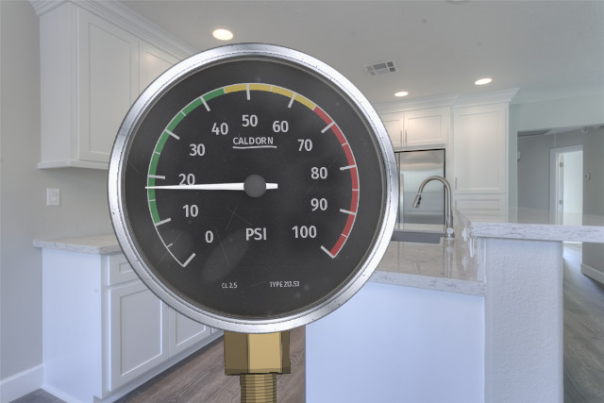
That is **17.5** psi
